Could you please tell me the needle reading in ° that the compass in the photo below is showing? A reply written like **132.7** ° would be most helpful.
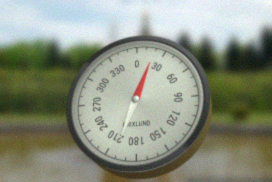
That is **20** °
